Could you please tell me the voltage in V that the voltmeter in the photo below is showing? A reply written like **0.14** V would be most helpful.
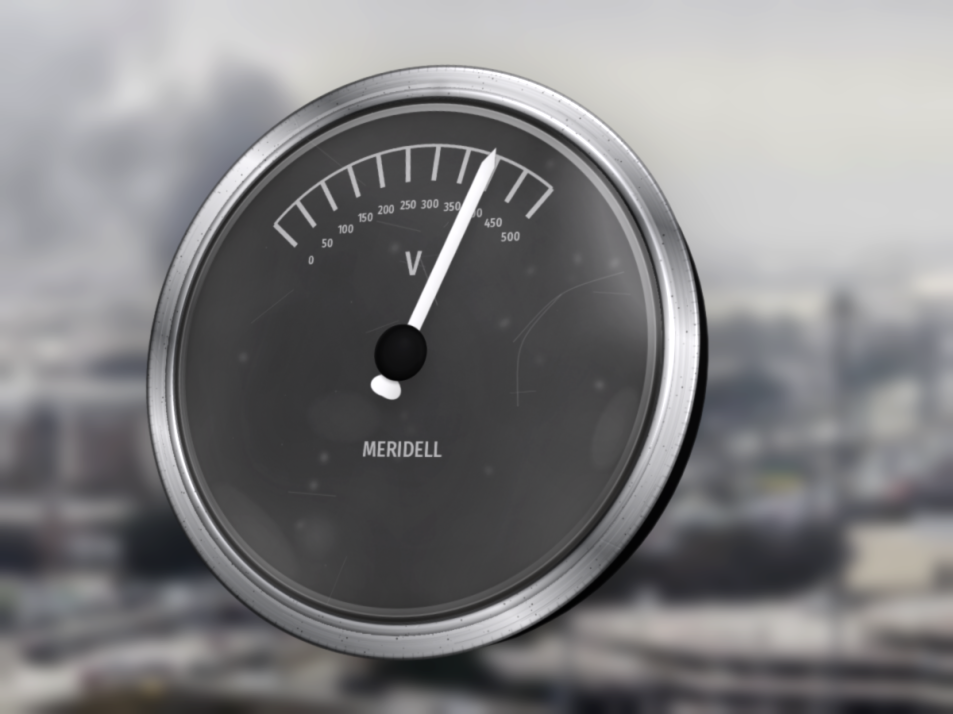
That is **400** V
